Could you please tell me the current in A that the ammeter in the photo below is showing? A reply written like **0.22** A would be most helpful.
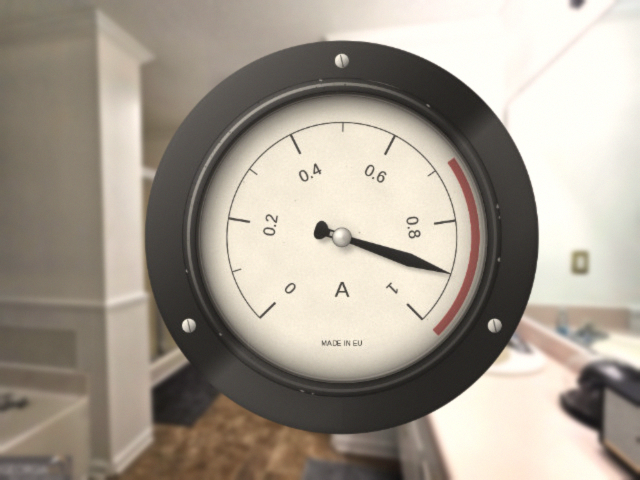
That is **0.9** A
